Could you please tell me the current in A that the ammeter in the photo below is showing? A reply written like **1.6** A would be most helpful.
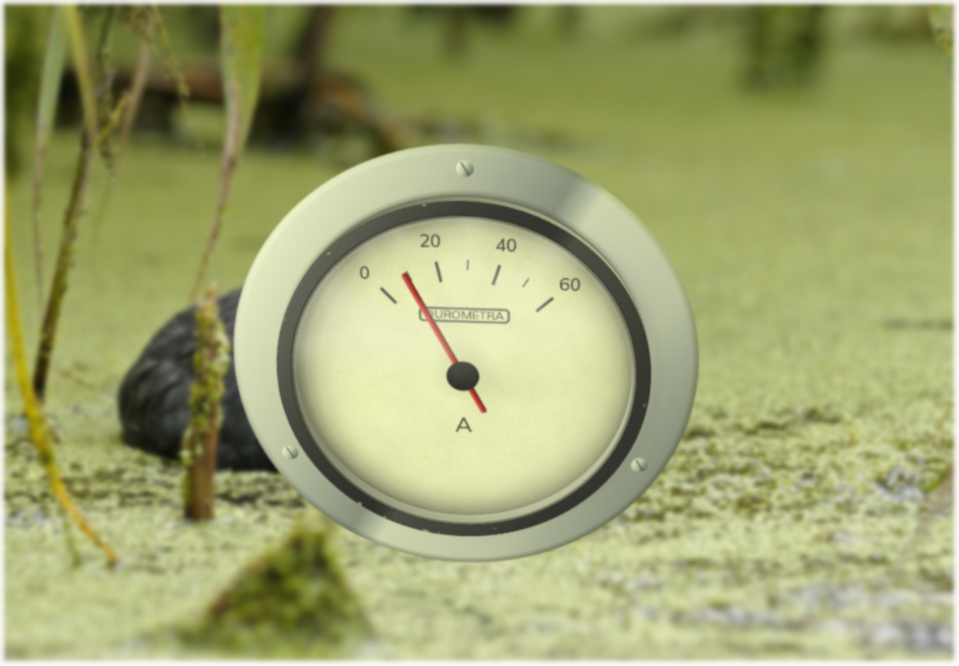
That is **10** A
